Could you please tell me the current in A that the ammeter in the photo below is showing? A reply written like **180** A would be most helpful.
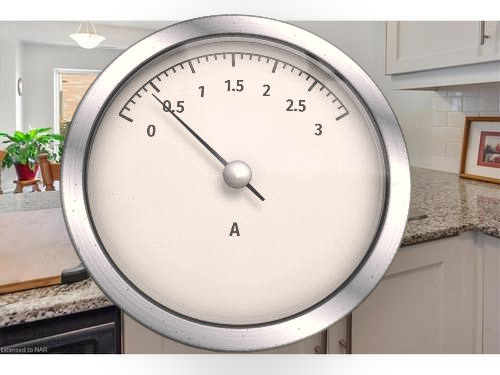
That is **0.4** A
